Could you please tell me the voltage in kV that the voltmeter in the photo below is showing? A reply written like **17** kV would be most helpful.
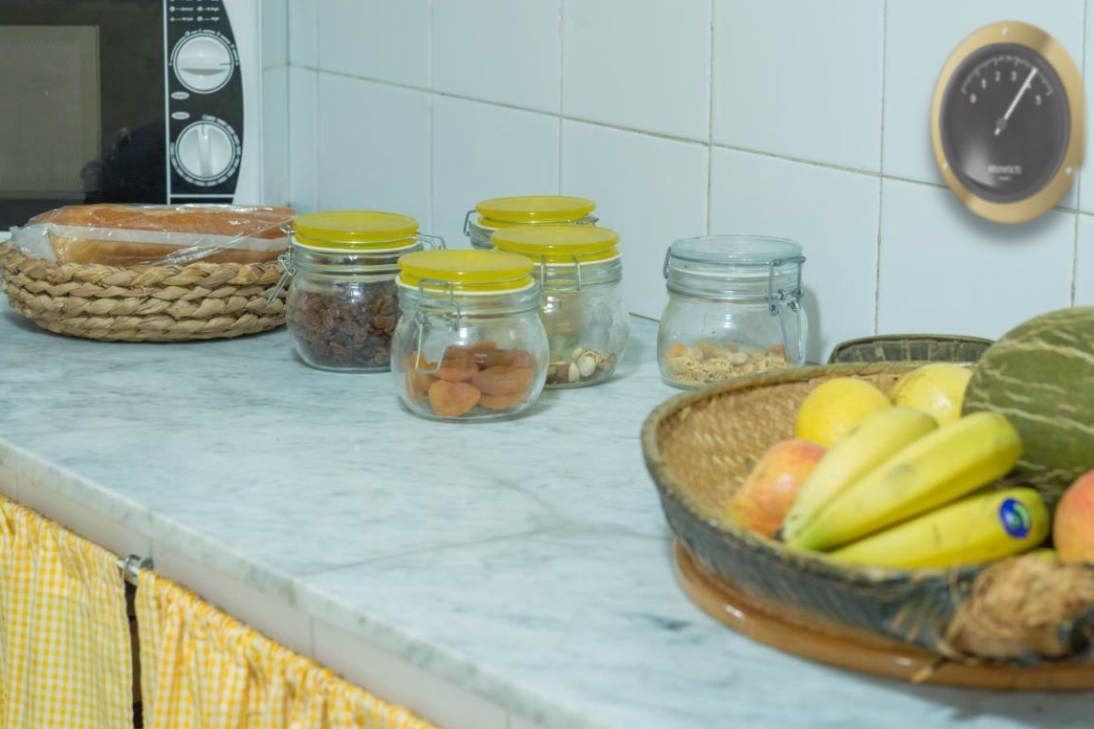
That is **4** kV
